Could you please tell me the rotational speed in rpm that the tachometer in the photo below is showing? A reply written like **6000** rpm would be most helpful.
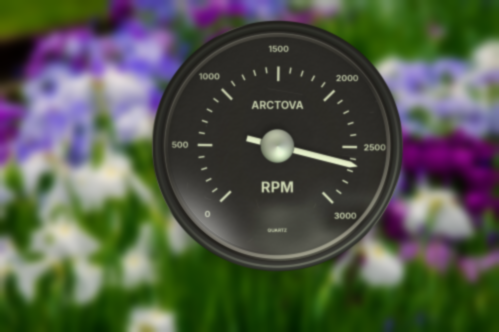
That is **2650** rpm
